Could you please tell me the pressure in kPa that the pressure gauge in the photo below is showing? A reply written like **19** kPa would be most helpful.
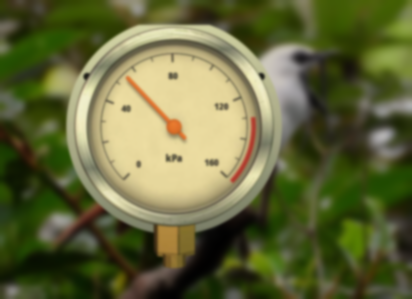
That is **55** kPa
